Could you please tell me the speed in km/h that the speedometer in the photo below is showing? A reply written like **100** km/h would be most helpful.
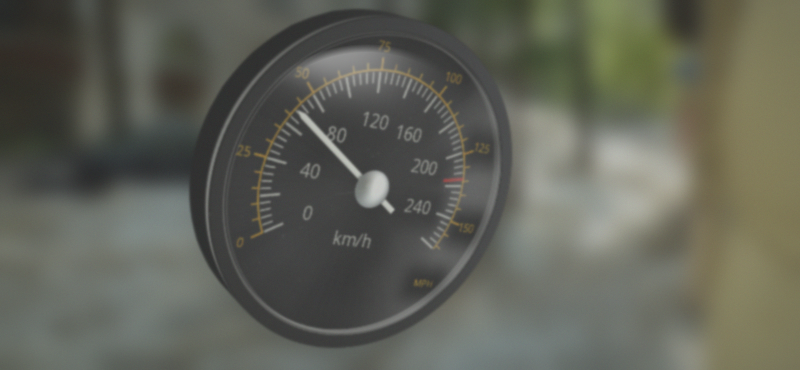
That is **68** km/h
